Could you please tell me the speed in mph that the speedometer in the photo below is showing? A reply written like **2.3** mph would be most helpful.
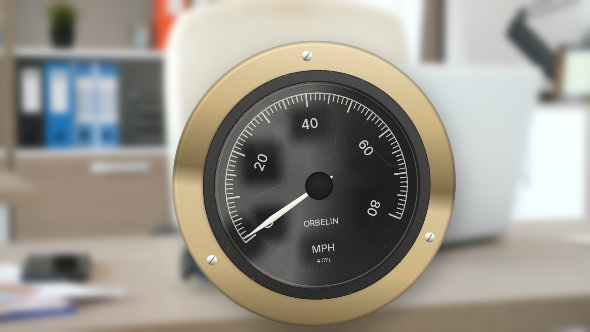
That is **1** mph
